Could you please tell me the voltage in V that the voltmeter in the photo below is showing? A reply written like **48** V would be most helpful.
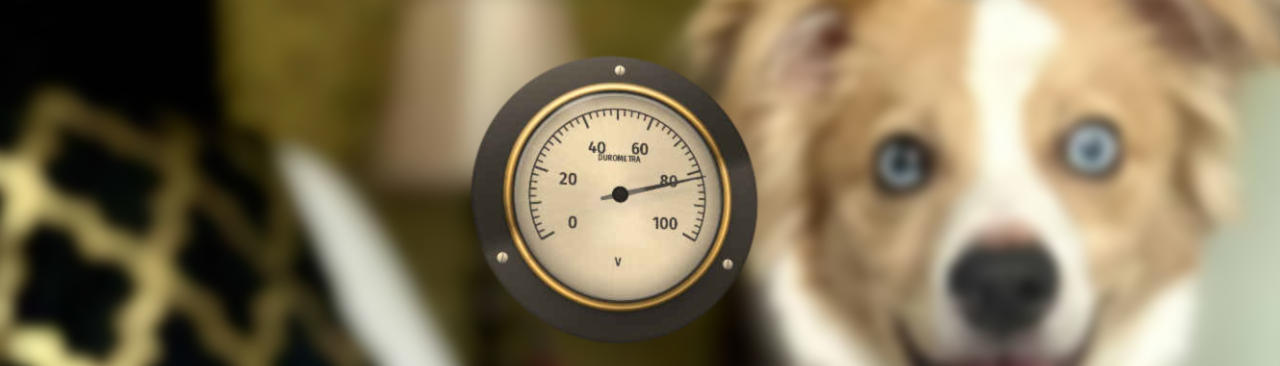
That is **82** V
